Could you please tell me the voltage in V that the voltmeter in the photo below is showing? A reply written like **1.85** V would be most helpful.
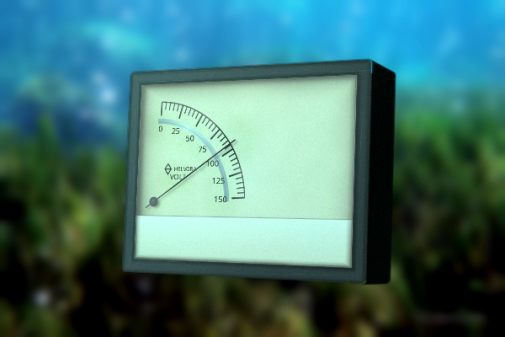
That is **95** V
